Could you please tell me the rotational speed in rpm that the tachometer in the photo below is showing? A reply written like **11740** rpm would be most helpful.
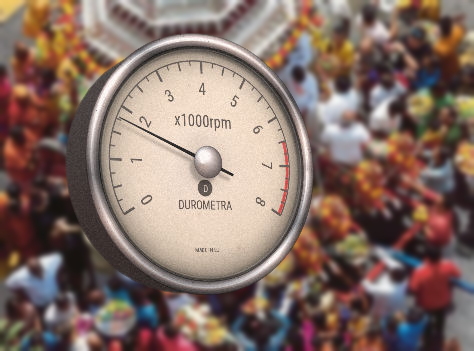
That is **1750** rpm
